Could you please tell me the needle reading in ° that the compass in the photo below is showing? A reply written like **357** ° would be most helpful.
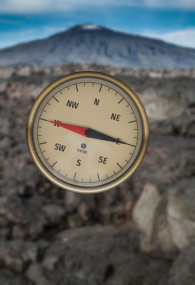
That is **270** °
